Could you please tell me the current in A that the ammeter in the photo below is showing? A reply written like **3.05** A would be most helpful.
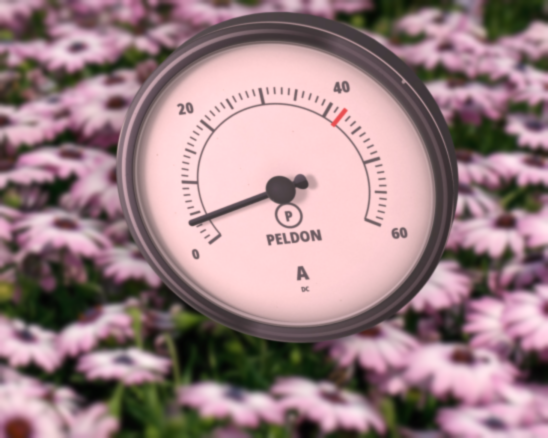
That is **4** A
